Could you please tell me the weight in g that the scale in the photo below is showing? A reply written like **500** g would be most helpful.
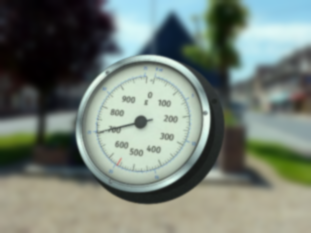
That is **700** g
